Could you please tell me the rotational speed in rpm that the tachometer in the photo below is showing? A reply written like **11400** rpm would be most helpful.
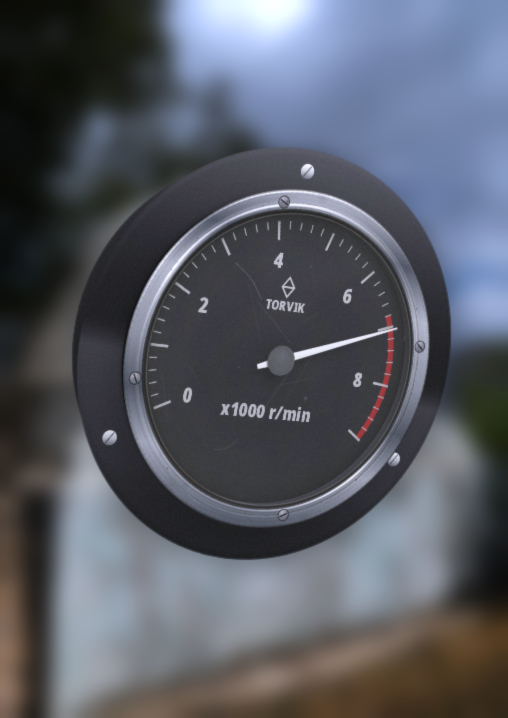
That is **7000** rpm
